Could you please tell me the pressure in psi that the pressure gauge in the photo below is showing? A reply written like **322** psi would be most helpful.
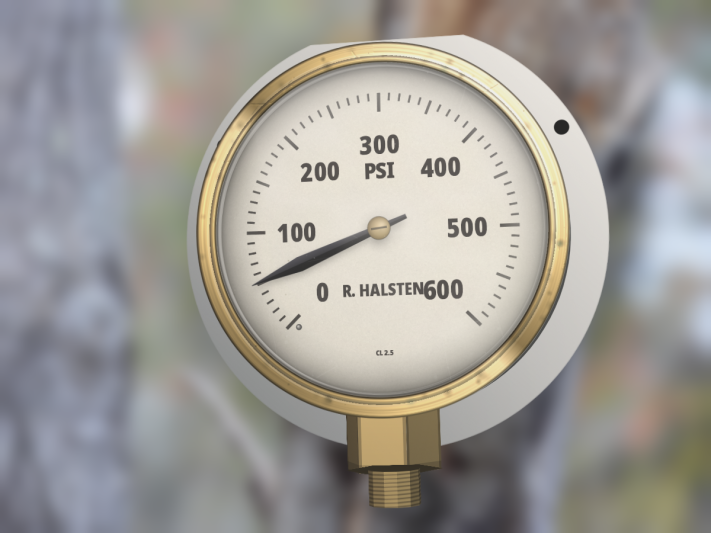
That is **50** psi
